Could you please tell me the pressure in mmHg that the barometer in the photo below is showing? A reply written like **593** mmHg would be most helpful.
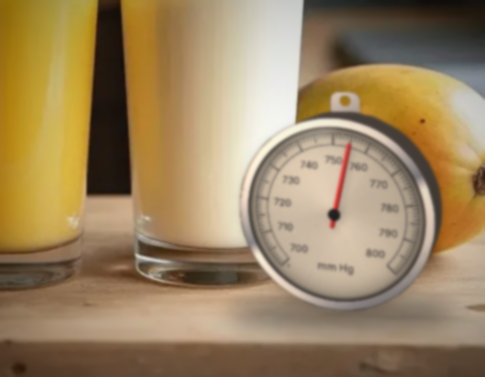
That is **755** mmHg
